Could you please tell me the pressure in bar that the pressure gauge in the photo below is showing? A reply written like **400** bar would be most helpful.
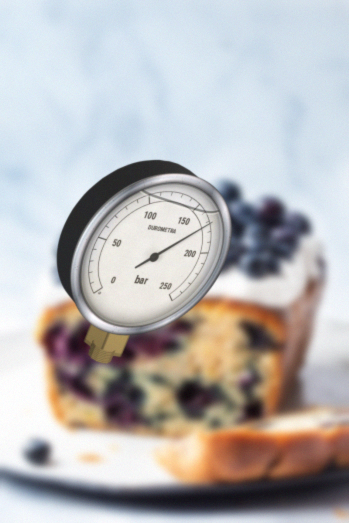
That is **170** bar
